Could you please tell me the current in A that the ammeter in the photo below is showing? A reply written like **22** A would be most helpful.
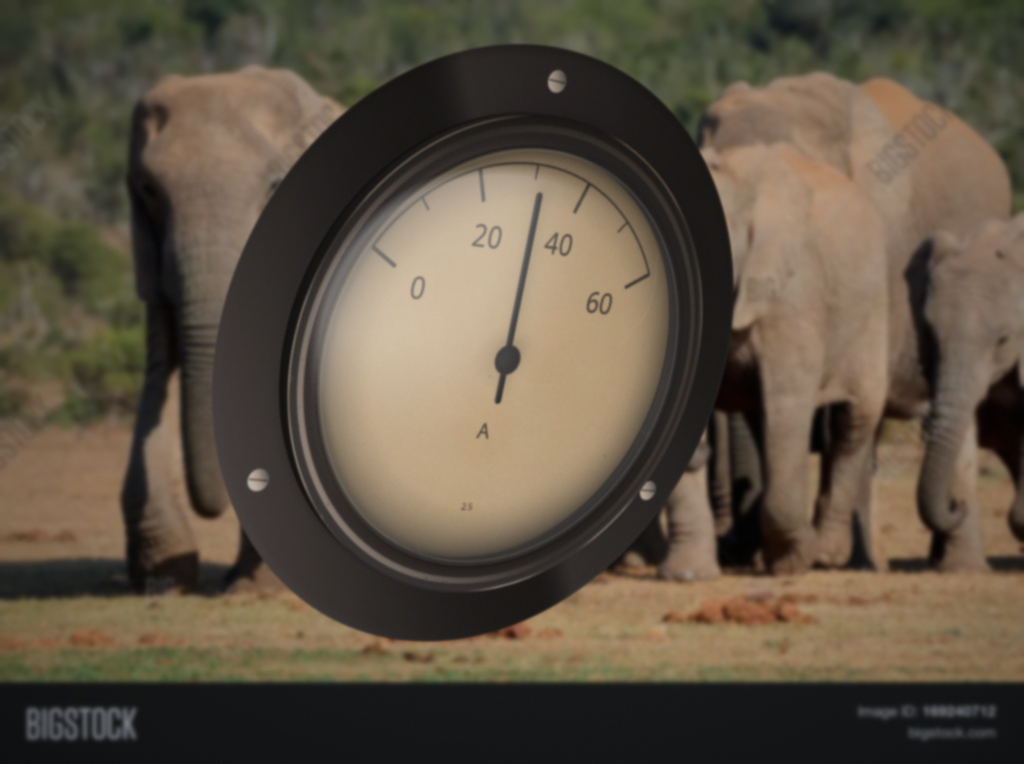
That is **30** A
